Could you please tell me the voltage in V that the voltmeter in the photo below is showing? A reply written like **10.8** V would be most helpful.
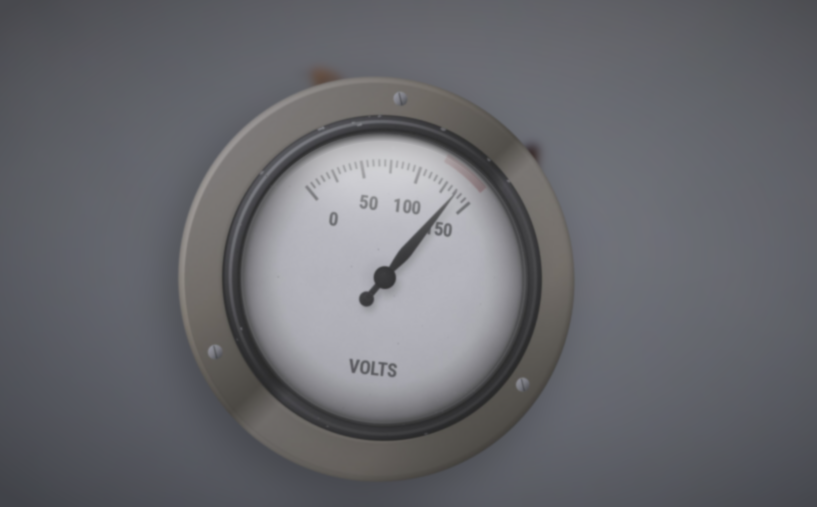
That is **135** V
